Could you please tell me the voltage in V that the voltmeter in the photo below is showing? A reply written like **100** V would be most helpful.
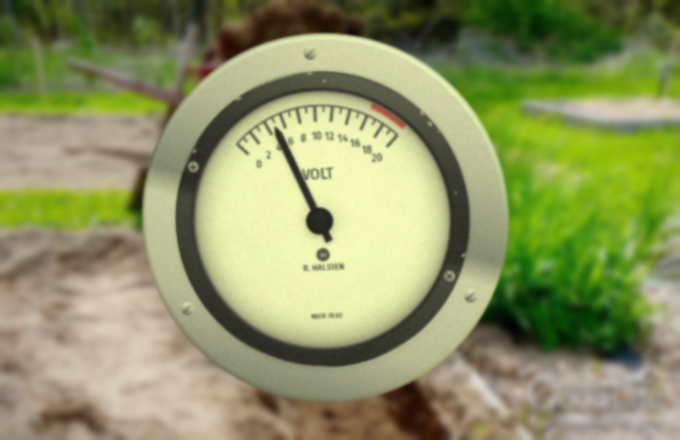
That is **5** V
